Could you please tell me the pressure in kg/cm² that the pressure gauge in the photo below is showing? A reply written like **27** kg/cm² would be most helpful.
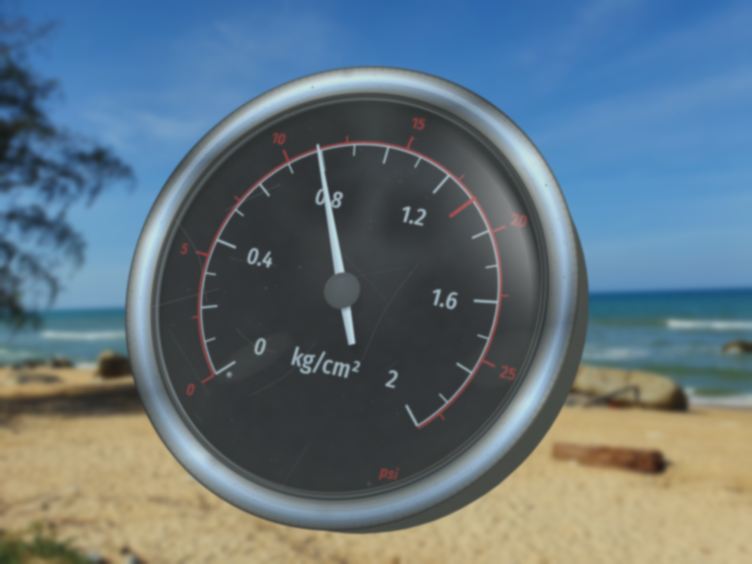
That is **0.8** kg/cm²
